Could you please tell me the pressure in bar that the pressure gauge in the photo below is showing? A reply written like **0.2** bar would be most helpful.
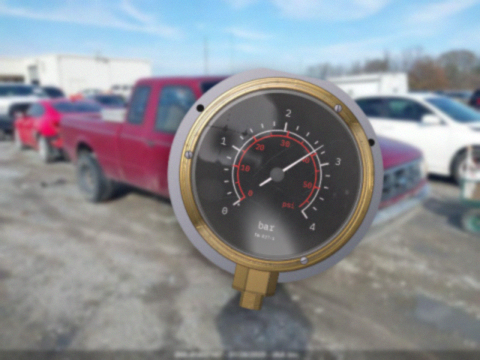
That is **2.7** bar
